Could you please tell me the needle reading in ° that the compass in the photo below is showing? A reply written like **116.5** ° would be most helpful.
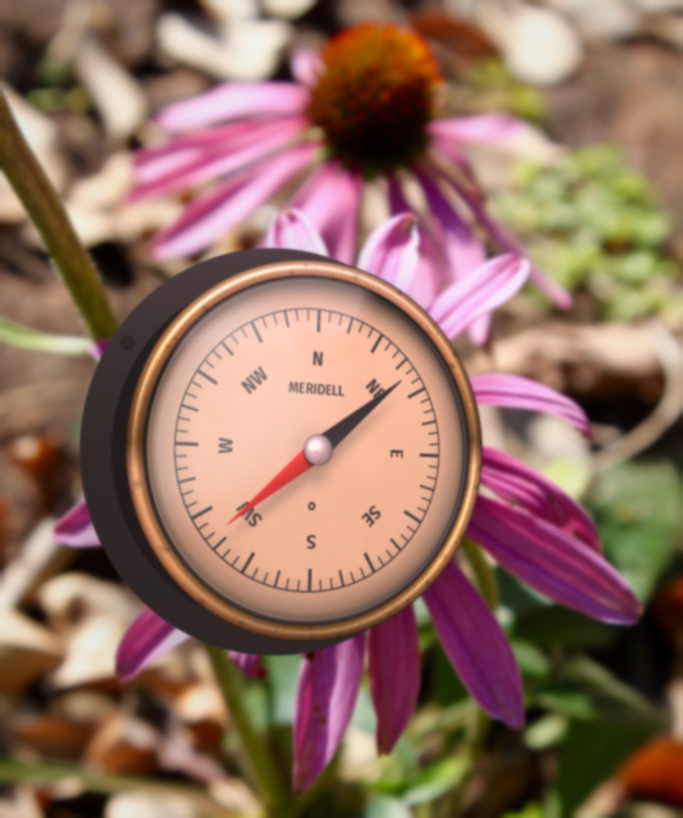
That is **230** °
